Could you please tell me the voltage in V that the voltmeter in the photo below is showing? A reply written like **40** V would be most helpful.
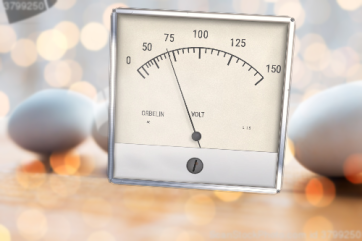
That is **70** V
